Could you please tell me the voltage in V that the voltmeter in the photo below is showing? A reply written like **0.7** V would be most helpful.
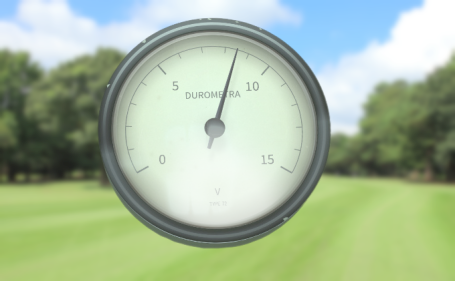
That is **8.5** V
